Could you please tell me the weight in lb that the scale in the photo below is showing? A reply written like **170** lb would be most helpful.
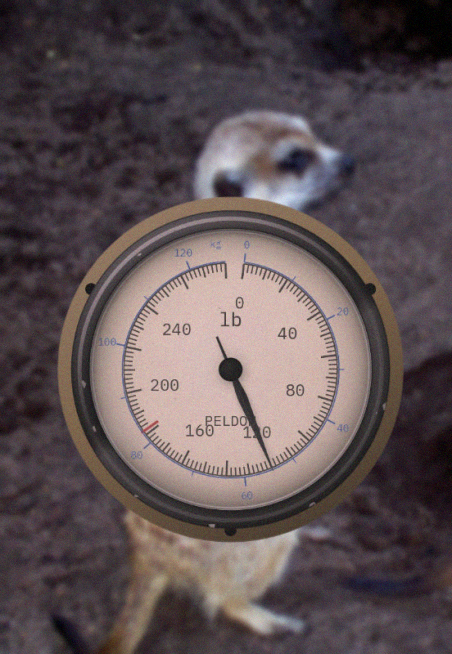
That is **120** lb
